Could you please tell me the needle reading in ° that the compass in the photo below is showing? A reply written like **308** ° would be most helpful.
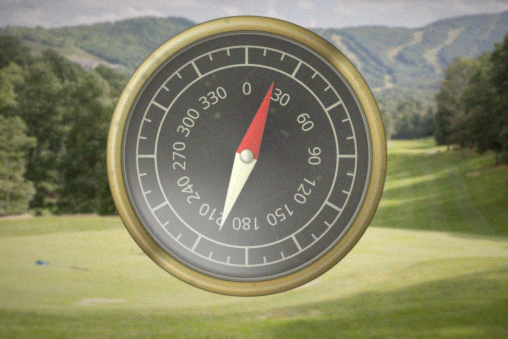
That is **20** °
